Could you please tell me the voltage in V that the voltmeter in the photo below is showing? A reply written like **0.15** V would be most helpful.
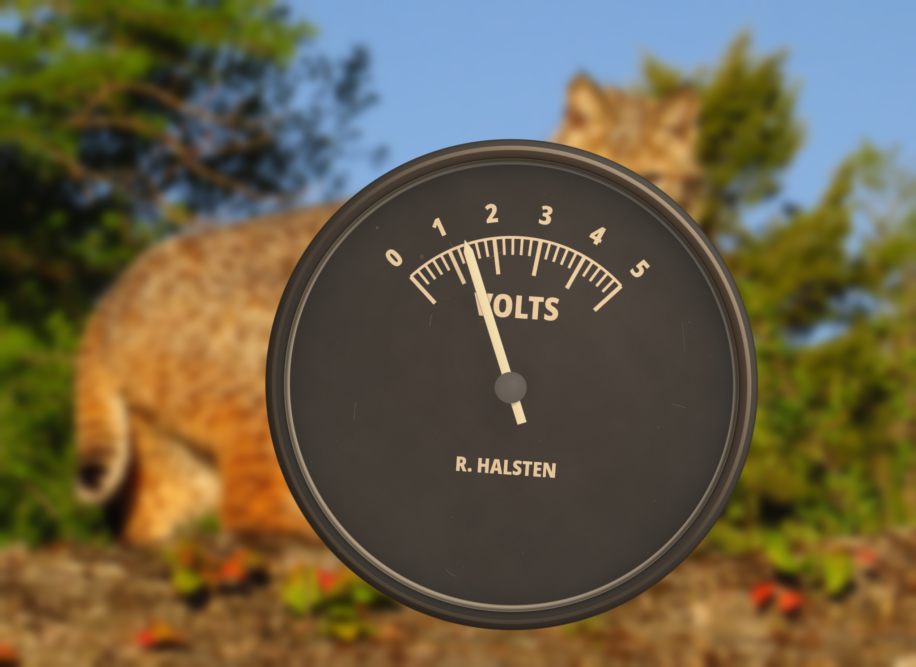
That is **1.4** V
